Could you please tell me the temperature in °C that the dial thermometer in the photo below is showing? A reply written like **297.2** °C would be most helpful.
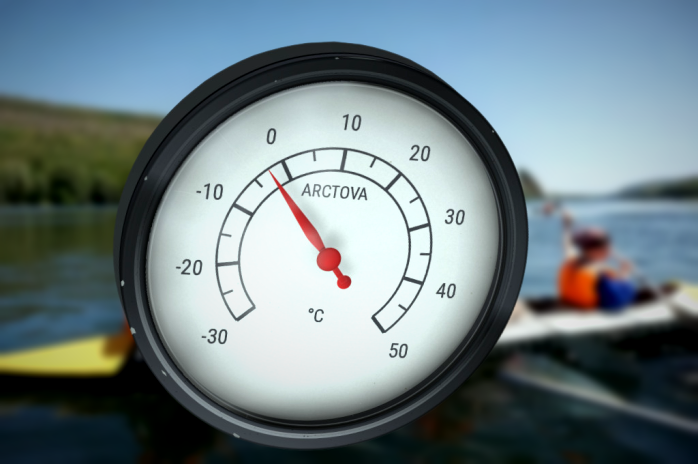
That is **-2.5** °C
